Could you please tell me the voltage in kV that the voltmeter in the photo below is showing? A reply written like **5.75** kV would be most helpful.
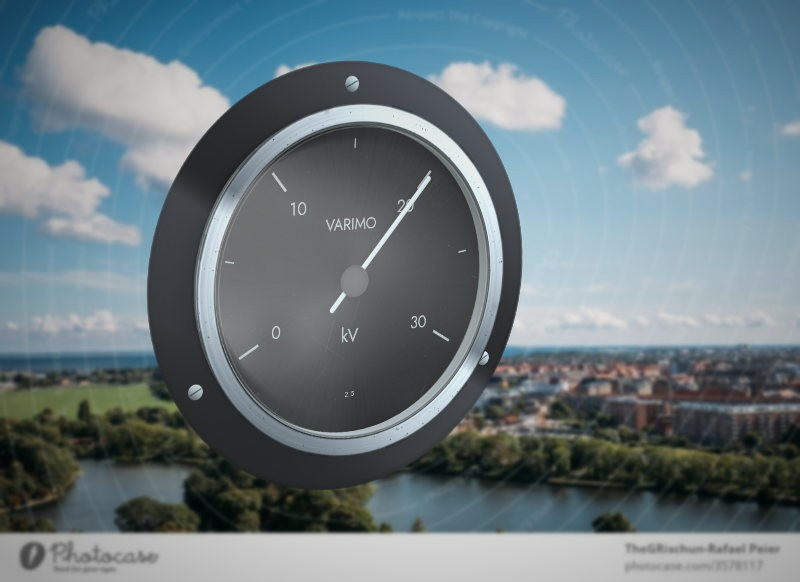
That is **20** kV
